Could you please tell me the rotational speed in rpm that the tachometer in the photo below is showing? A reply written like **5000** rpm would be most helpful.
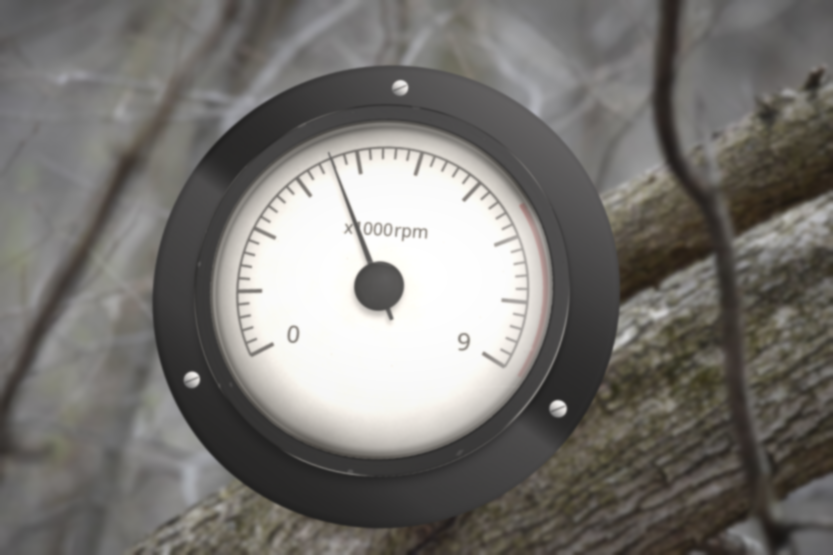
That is **3600** rpm
